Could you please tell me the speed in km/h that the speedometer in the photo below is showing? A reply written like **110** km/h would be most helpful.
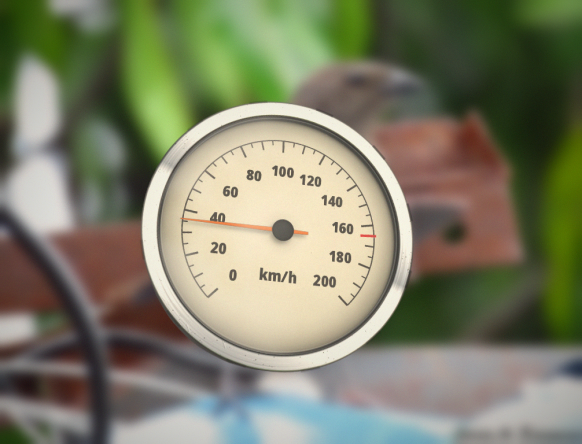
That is **35** km/h
